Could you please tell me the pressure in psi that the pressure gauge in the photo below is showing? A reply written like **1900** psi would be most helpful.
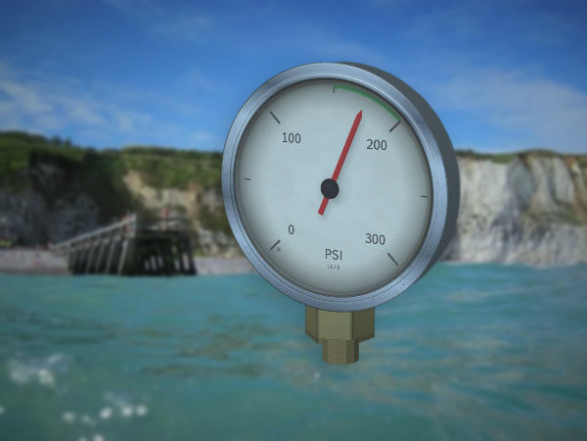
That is **175** psi
